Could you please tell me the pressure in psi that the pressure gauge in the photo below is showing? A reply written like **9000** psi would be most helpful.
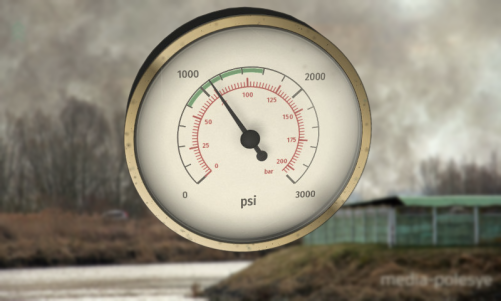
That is **1100** psi
